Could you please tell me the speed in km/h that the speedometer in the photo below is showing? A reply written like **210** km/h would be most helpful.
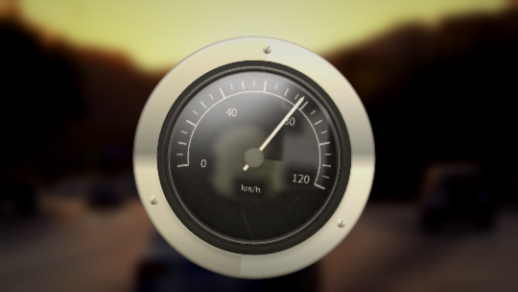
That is **77.5** km/h
